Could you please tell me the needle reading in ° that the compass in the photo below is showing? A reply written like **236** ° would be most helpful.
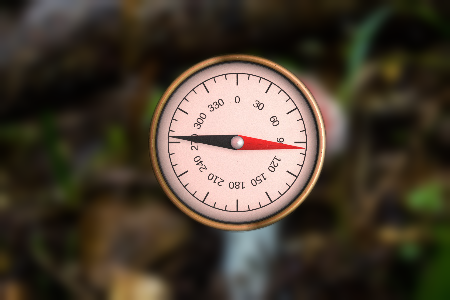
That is **95** °
